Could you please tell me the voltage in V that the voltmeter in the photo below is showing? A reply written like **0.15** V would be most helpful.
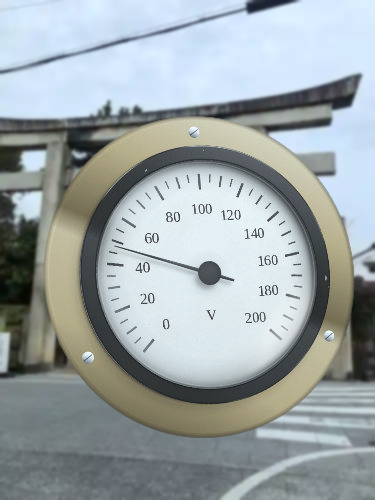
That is **47.5** V
